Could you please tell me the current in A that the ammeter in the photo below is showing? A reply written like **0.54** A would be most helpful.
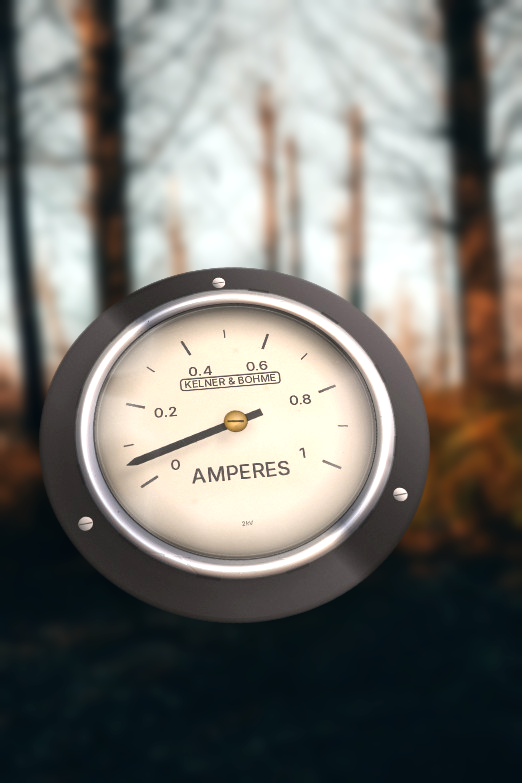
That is **0.05** A
